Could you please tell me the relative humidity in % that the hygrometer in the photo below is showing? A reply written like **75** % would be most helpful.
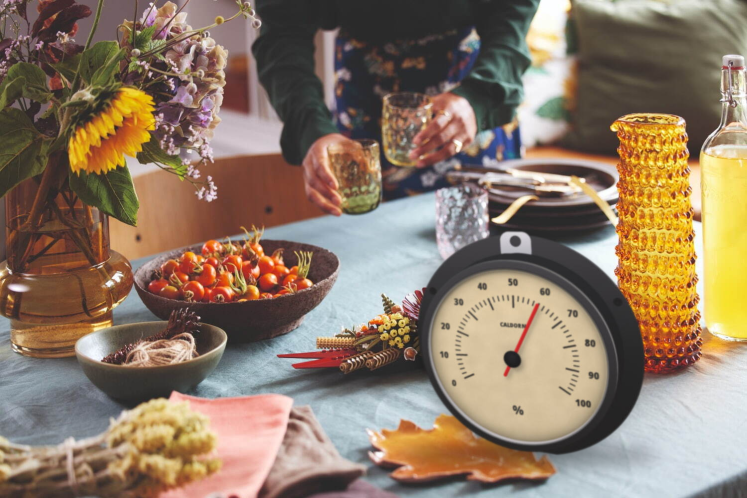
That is **60** %
